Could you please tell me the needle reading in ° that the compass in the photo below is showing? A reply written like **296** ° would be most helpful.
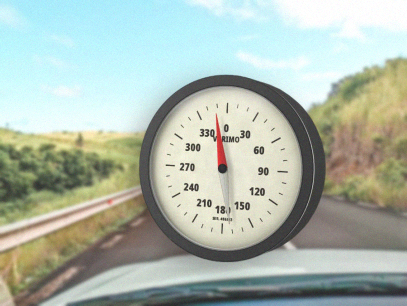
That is **350** °
